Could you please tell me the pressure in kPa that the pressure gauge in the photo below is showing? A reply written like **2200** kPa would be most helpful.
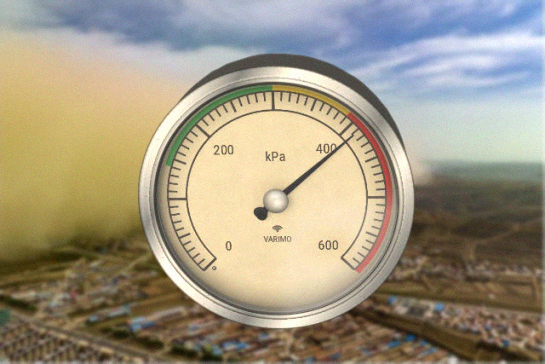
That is **410** kPa
